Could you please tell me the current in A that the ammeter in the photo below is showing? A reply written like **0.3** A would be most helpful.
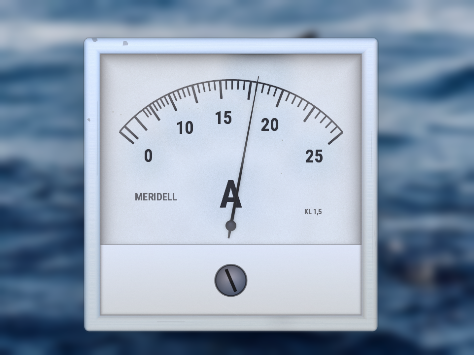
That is **18** A
